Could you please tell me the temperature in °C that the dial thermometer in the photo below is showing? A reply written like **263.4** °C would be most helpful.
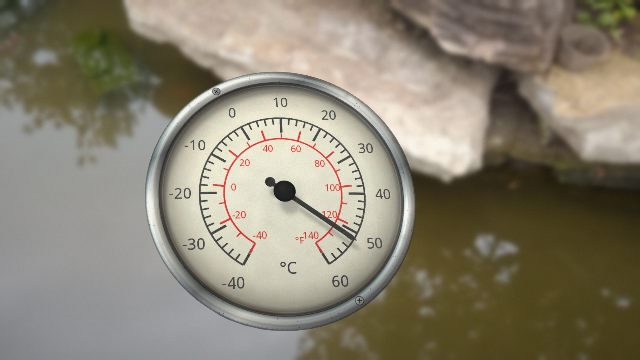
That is **52** °C
